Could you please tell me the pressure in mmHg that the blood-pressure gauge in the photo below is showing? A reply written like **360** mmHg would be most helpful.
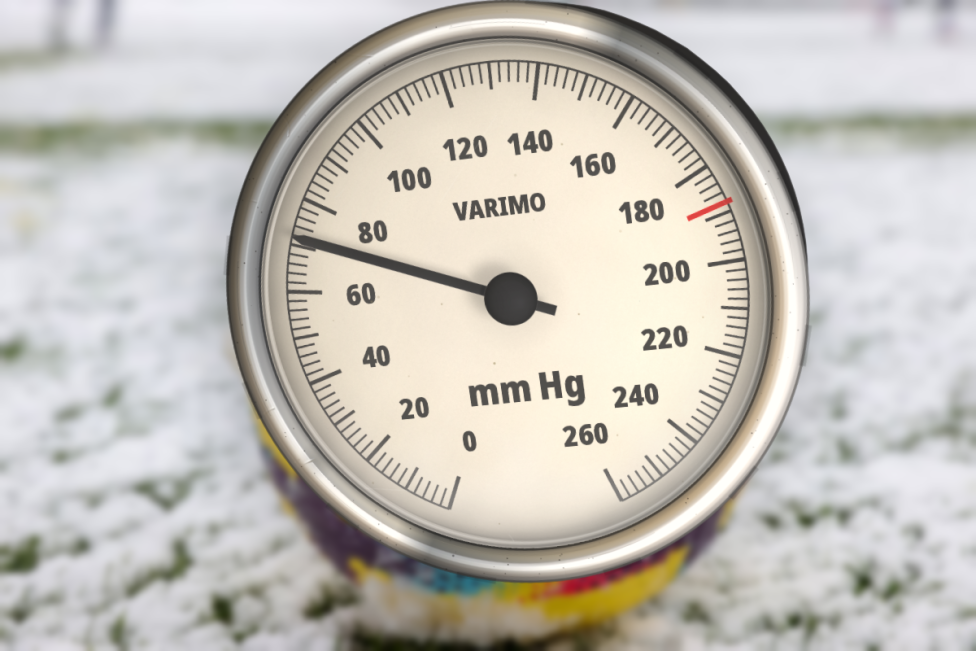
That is **72** mmHg
